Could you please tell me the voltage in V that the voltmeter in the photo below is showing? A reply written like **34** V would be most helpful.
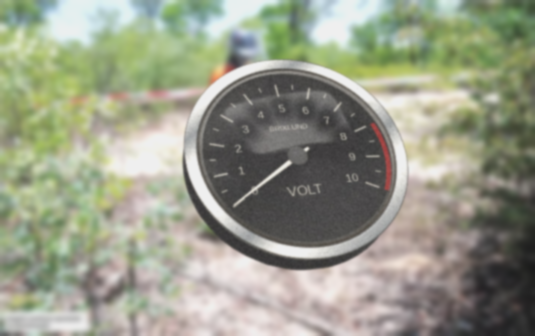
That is **0** V
